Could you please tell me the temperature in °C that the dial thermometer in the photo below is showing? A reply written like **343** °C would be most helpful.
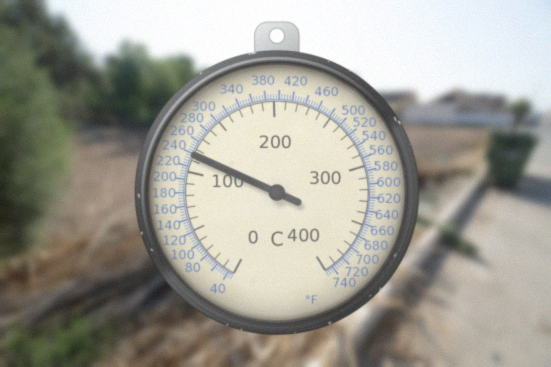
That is **115** °C
